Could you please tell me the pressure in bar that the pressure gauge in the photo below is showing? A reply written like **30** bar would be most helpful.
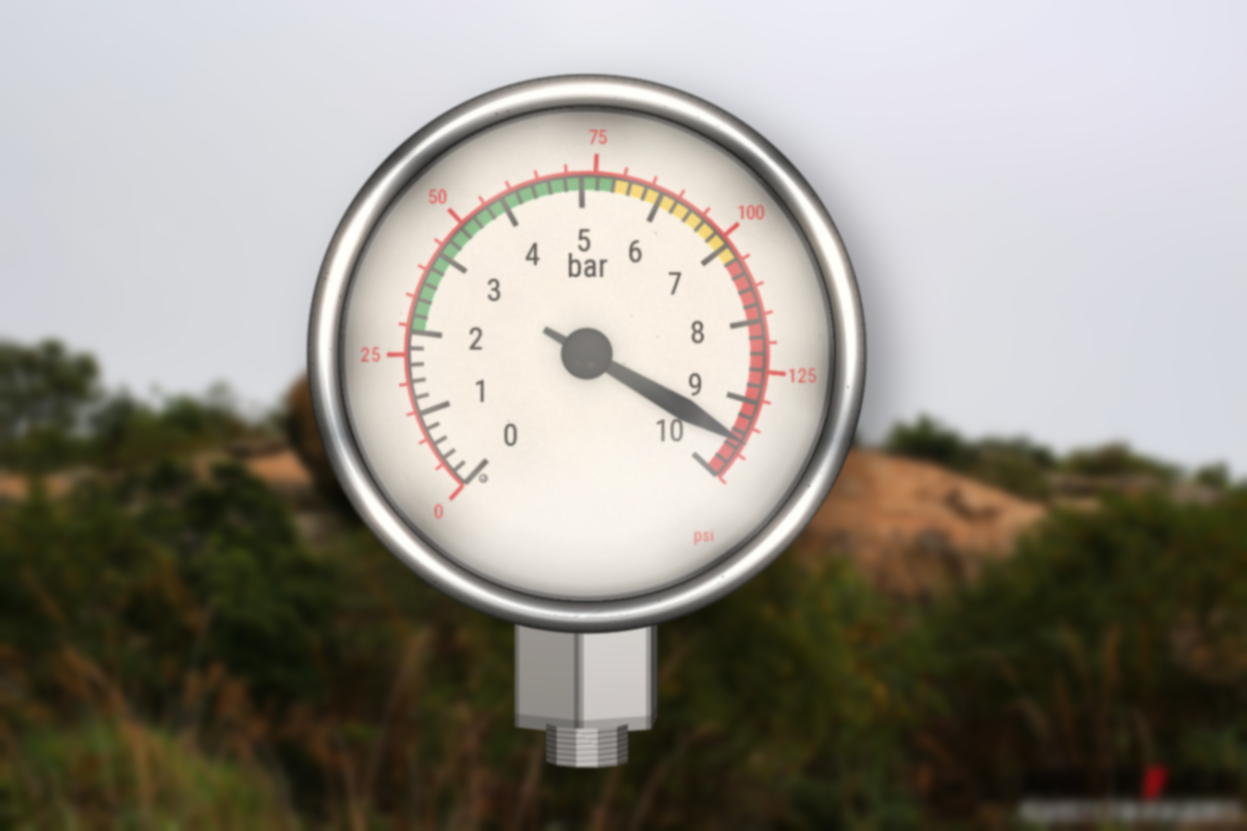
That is **9.5** bar
